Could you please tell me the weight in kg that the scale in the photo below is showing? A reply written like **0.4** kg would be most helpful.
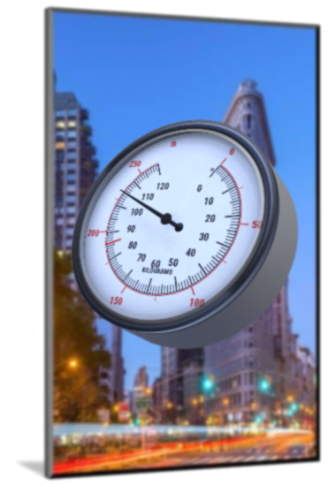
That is **105** kg
